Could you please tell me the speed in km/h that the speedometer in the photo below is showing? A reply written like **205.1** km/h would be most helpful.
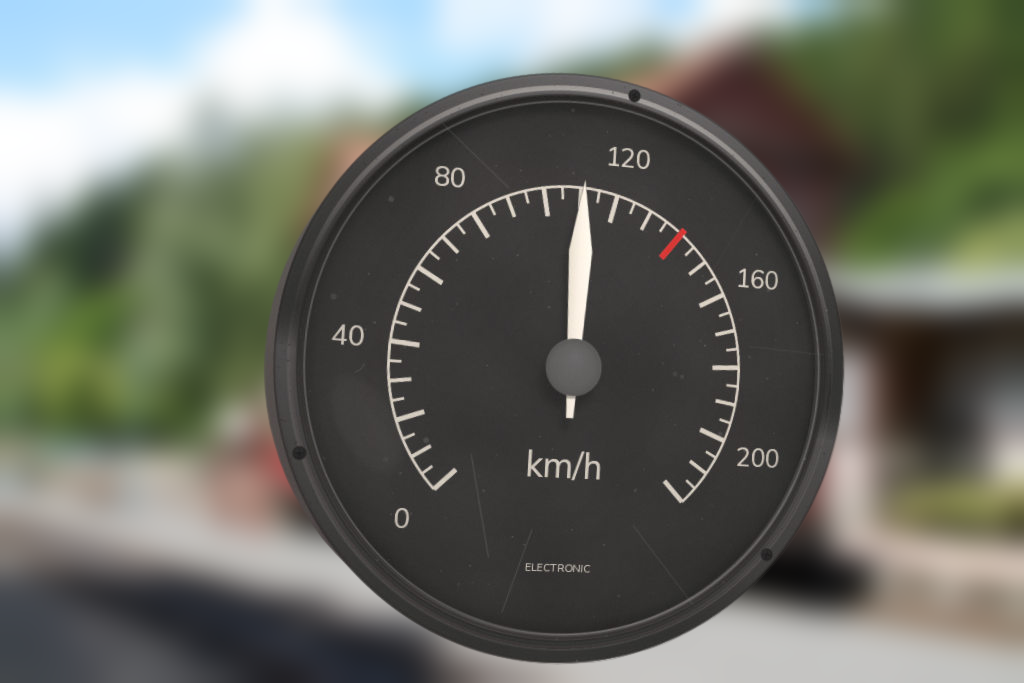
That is **110** km/h
